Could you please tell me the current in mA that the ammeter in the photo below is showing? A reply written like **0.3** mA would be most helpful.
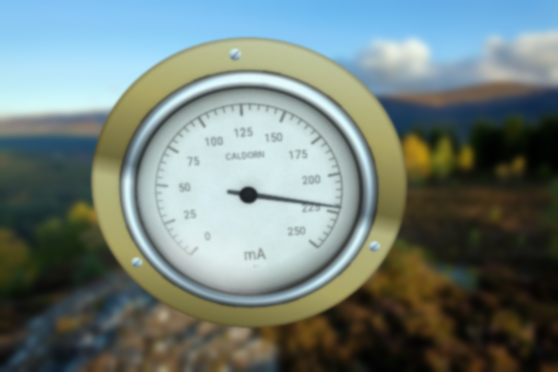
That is **220** mA
